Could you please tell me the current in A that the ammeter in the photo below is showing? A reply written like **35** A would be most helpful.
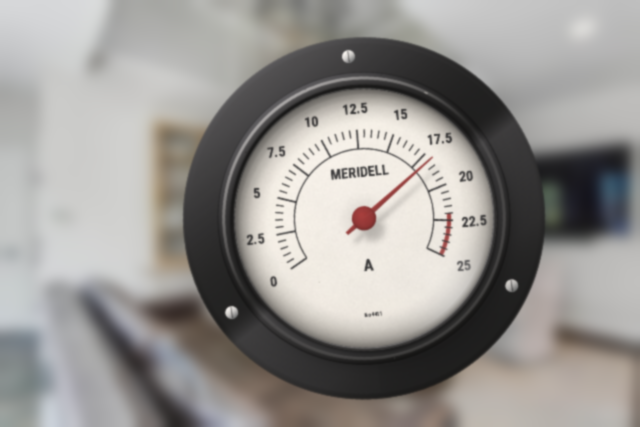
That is **18** A
